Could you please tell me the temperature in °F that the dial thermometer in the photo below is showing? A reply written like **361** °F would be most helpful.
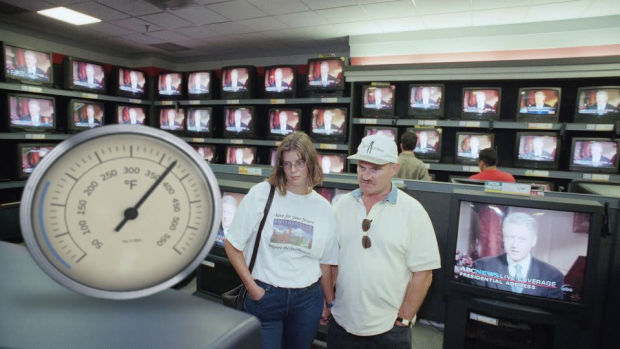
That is **370** °F
